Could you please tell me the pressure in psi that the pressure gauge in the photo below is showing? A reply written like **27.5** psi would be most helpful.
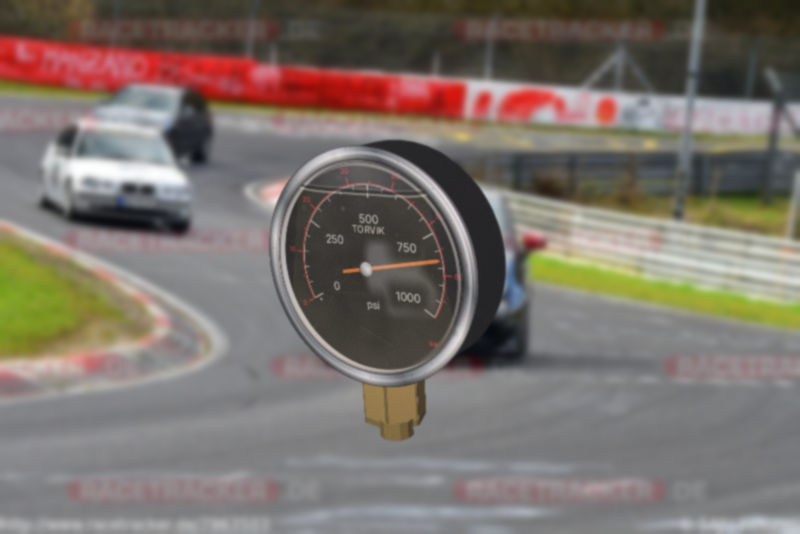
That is **825** psi
